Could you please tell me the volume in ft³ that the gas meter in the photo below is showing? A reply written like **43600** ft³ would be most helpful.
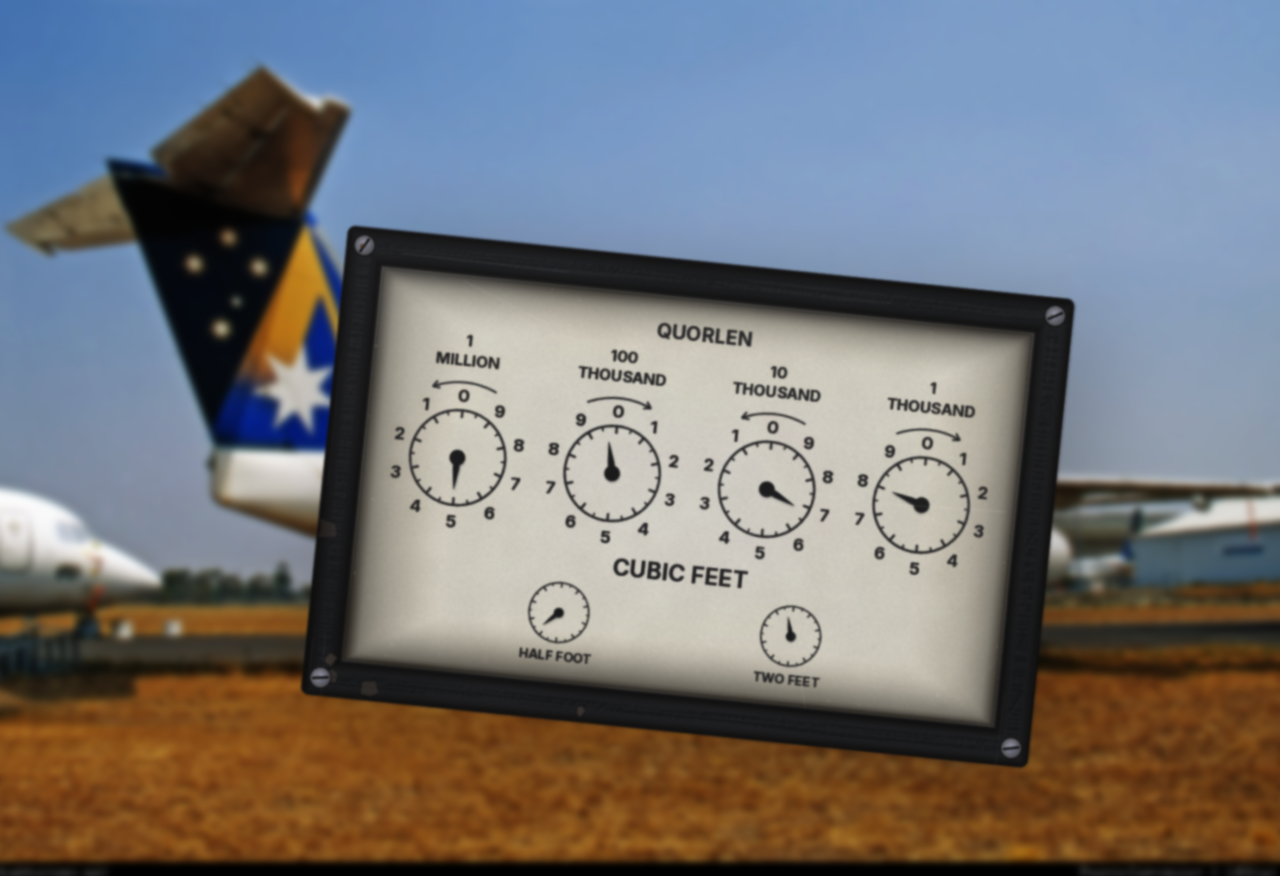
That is **496800** ft³
